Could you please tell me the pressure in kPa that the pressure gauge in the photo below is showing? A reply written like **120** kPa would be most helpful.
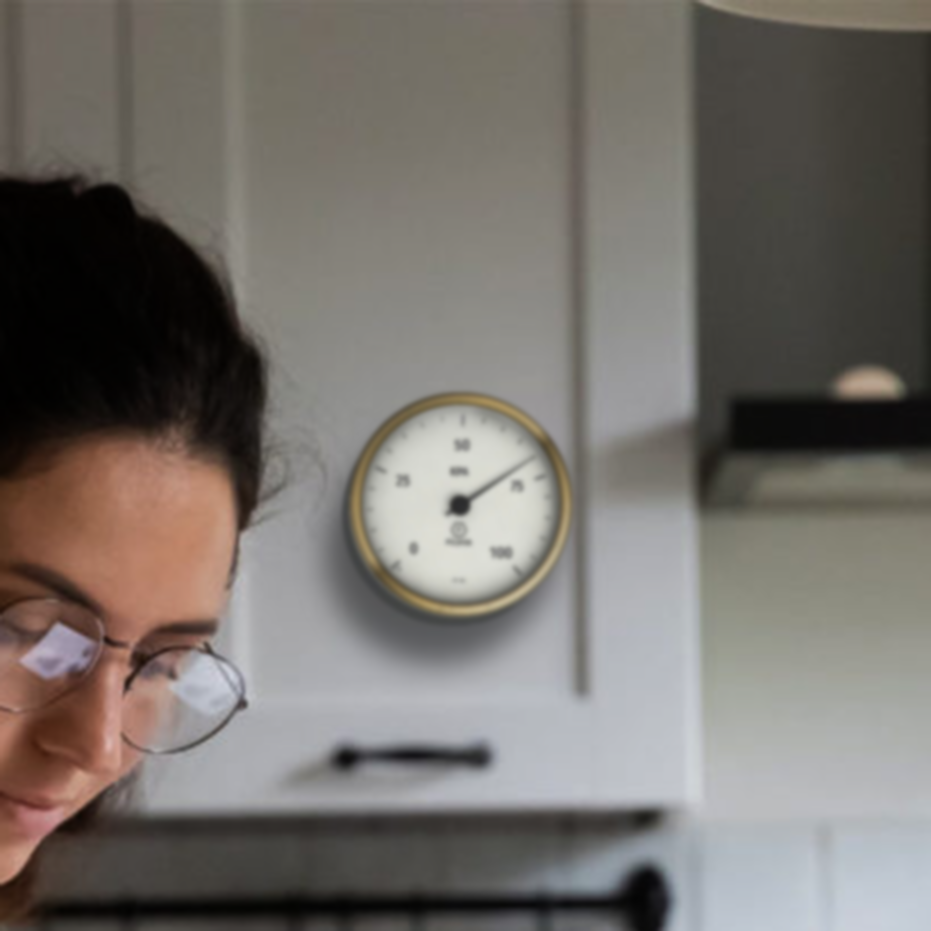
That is **70** kPa
